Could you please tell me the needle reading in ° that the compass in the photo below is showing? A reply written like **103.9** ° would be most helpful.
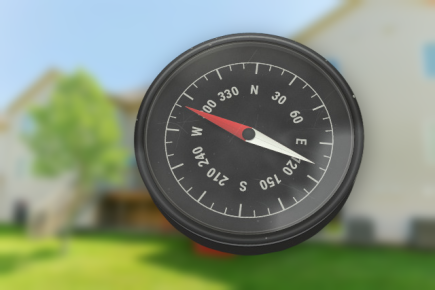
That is **290** °
